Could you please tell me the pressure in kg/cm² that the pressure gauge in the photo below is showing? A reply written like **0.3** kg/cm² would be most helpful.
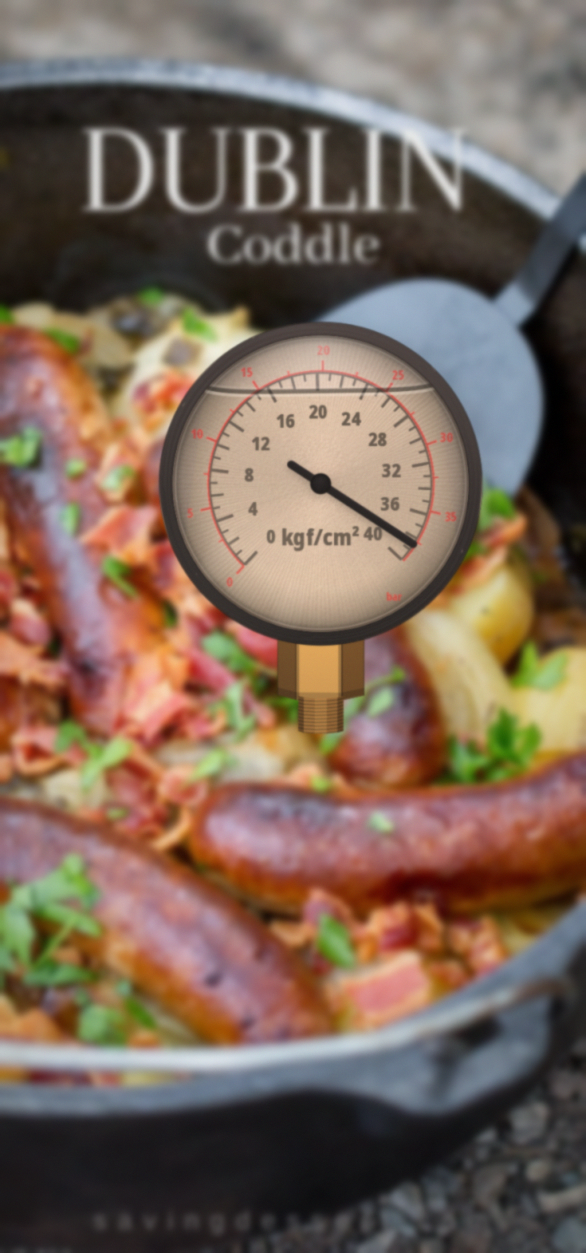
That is **38.5** kg/cm²
